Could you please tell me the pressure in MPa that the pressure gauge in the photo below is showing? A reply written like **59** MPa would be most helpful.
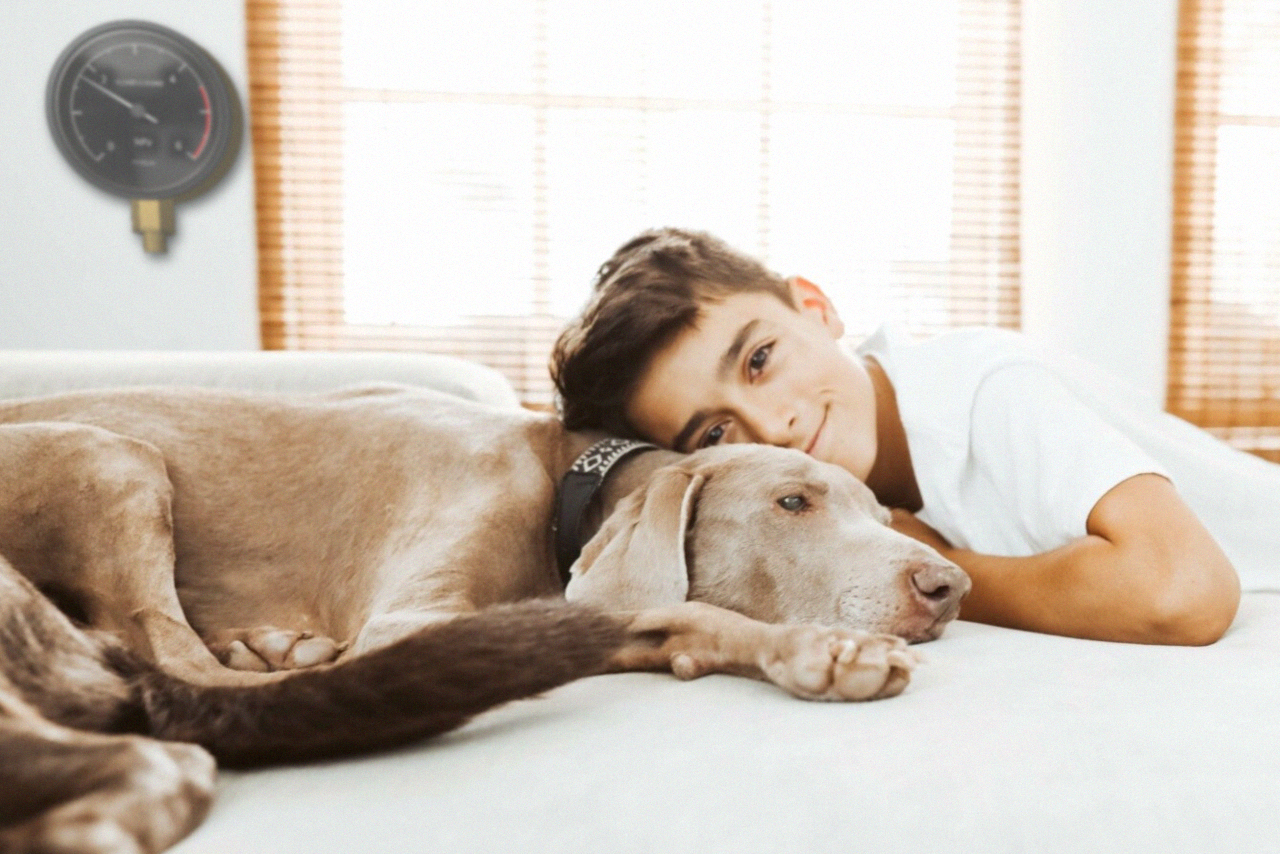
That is **1.75** MPa
